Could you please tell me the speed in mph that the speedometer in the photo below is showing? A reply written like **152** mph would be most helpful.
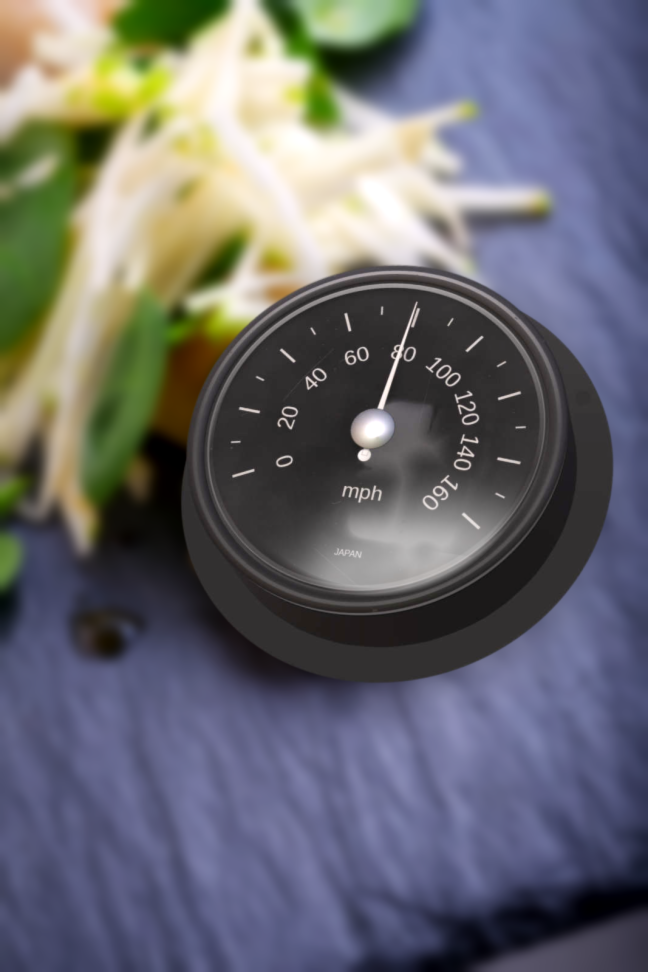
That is **80** mph
